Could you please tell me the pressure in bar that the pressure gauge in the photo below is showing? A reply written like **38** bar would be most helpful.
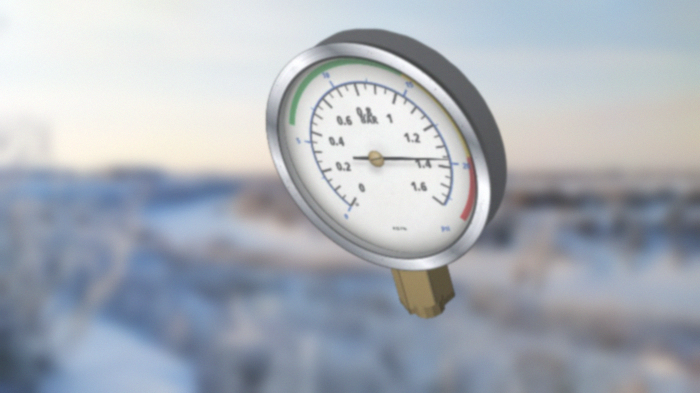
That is **1.35** bar
